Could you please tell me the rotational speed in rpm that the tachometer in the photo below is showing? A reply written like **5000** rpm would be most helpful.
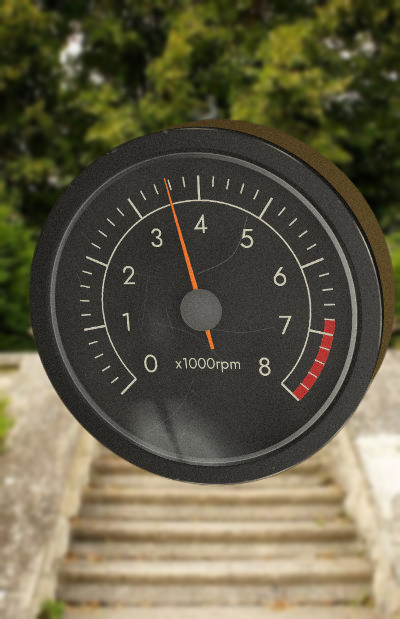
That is **3600** rpm
